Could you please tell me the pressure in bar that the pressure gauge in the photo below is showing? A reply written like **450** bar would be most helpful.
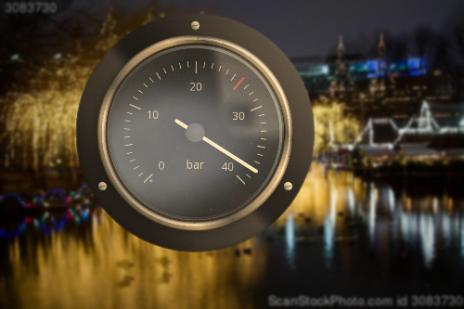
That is **38** bar
